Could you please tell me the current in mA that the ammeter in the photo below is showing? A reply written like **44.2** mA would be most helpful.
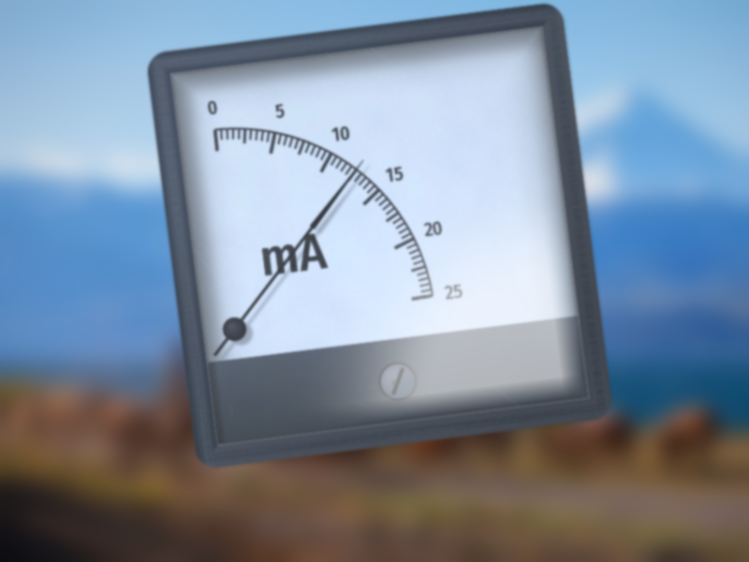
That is **12.5** mA
